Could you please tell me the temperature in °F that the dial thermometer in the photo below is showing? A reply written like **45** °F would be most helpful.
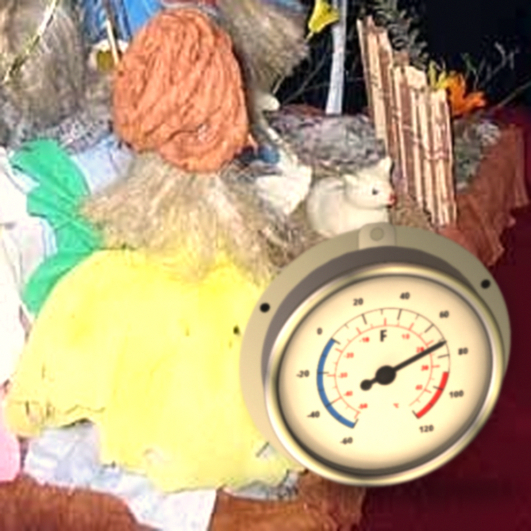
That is **70** °F
